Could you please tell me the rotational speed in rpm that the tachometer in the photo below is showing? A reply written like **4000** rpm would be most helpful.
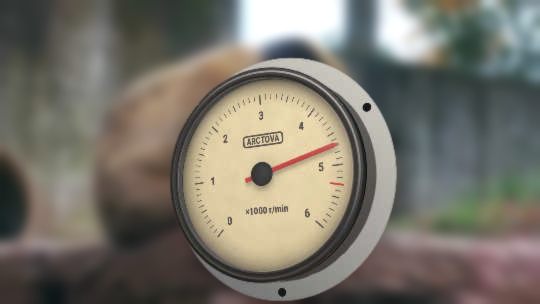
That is **4700** rpm
